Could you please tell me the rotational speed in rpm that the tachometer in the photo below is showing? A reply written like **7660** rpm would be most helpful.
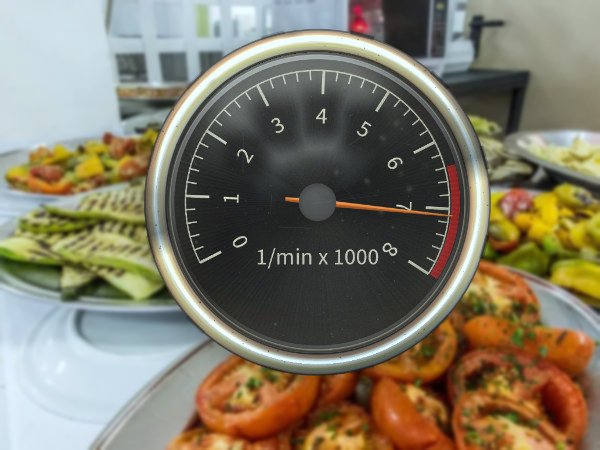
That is **7100** rpm
